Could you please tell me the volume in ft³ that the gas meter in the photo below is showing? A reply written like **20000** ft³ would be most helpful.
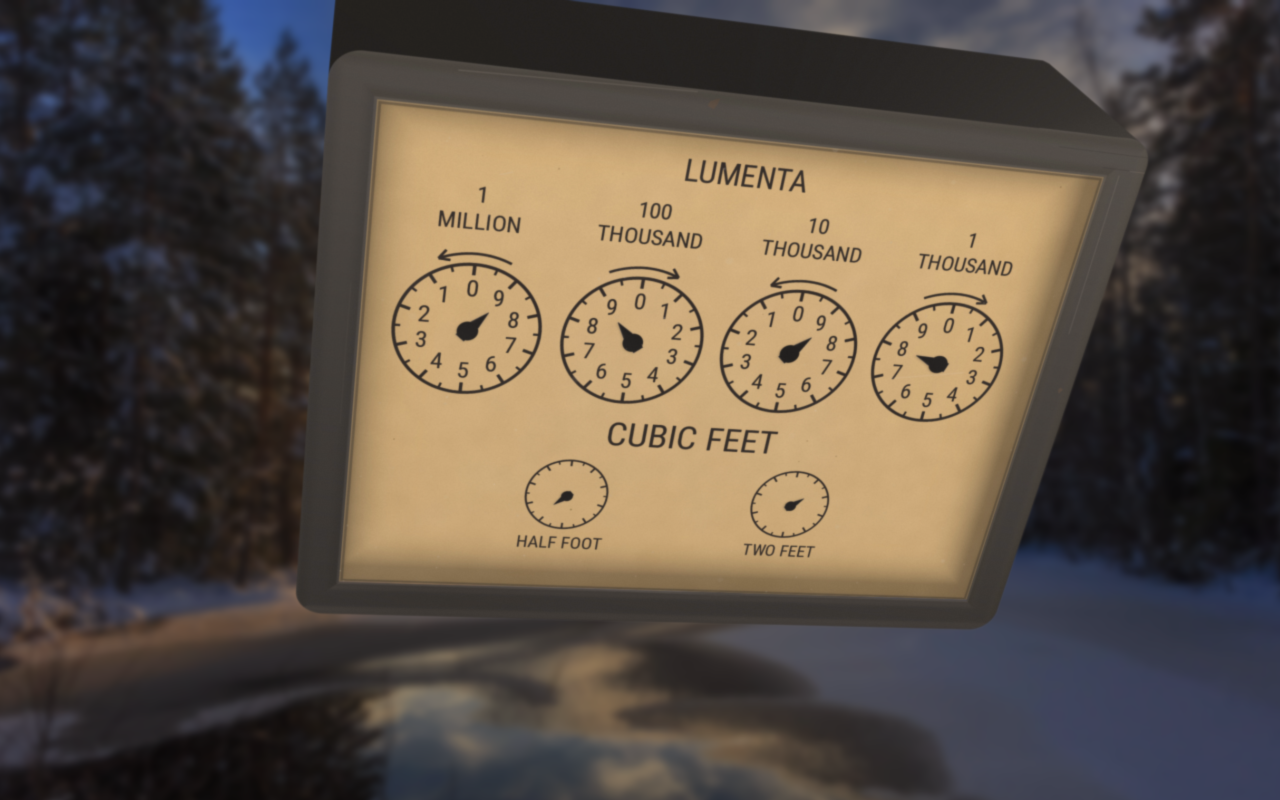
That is **888800** ft³
